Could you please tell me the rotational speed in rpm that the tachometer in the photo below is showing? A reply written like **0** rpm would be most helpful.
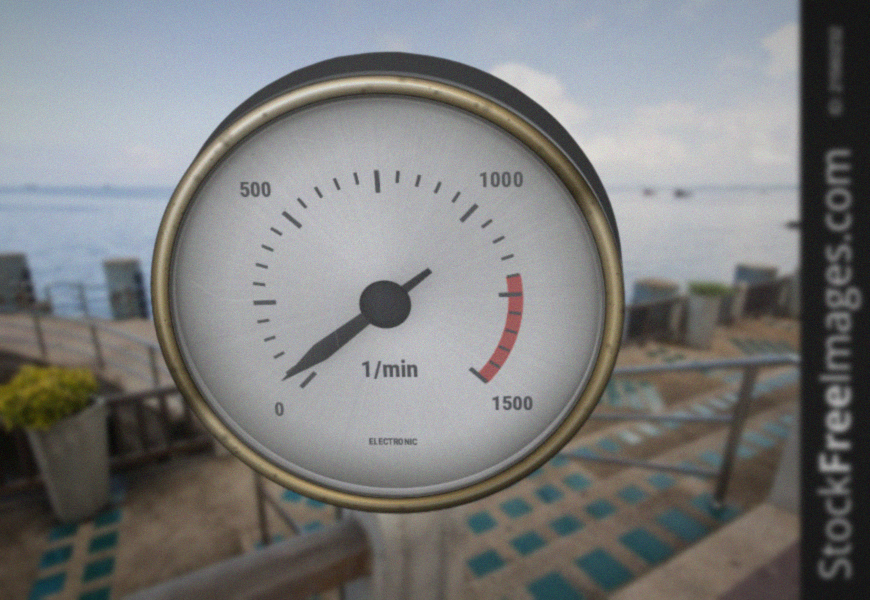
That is **50** rpm
